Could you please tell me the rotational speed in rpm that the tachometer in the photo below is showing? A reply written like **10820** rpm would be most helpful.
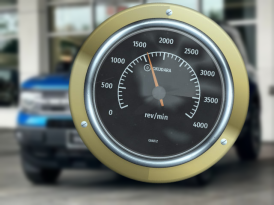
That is **1600** rpm
